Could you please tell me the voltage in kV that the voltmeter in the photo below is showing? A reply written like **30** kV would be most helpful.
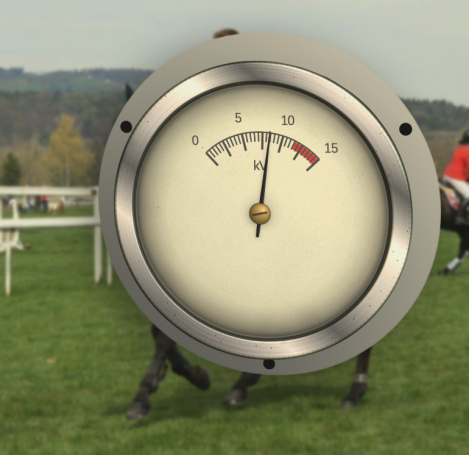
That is **8.5** kV
